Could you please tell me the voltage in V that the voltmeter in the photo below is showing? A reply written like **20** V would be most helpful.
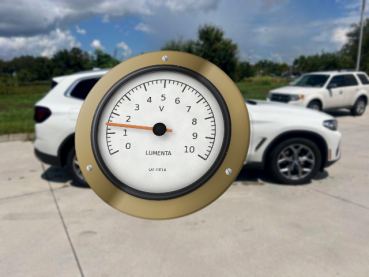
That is **1.4** V
